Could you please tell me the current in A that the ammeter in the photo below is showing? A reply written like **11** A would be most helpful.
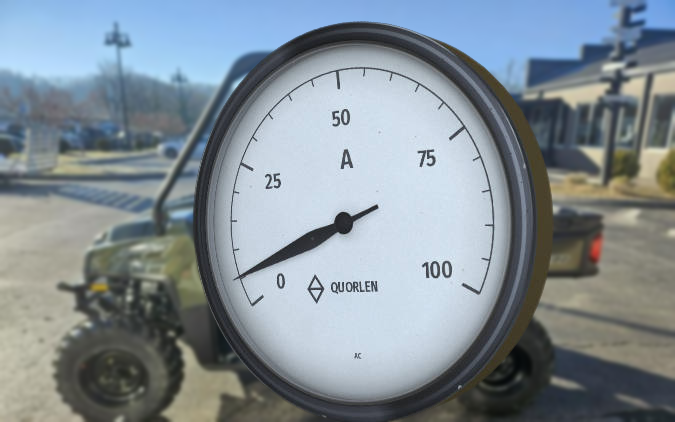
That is **5** A
